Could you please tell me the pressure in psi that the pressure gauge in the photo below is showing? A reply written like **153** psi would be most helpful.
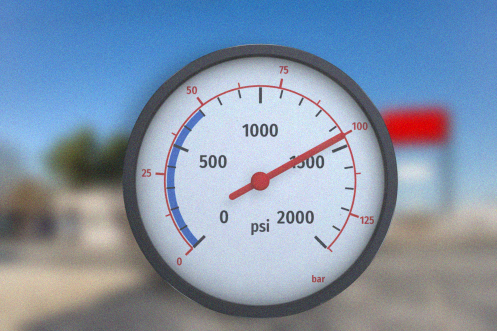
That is **1450** psi
